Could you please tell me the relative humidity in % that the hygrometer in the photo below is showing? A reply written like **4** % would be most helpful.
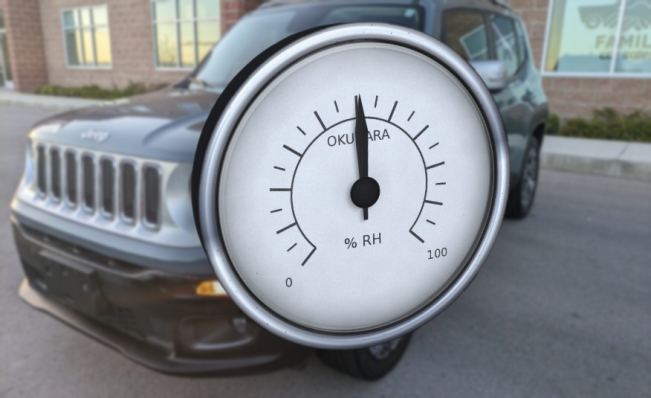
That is **50** %
